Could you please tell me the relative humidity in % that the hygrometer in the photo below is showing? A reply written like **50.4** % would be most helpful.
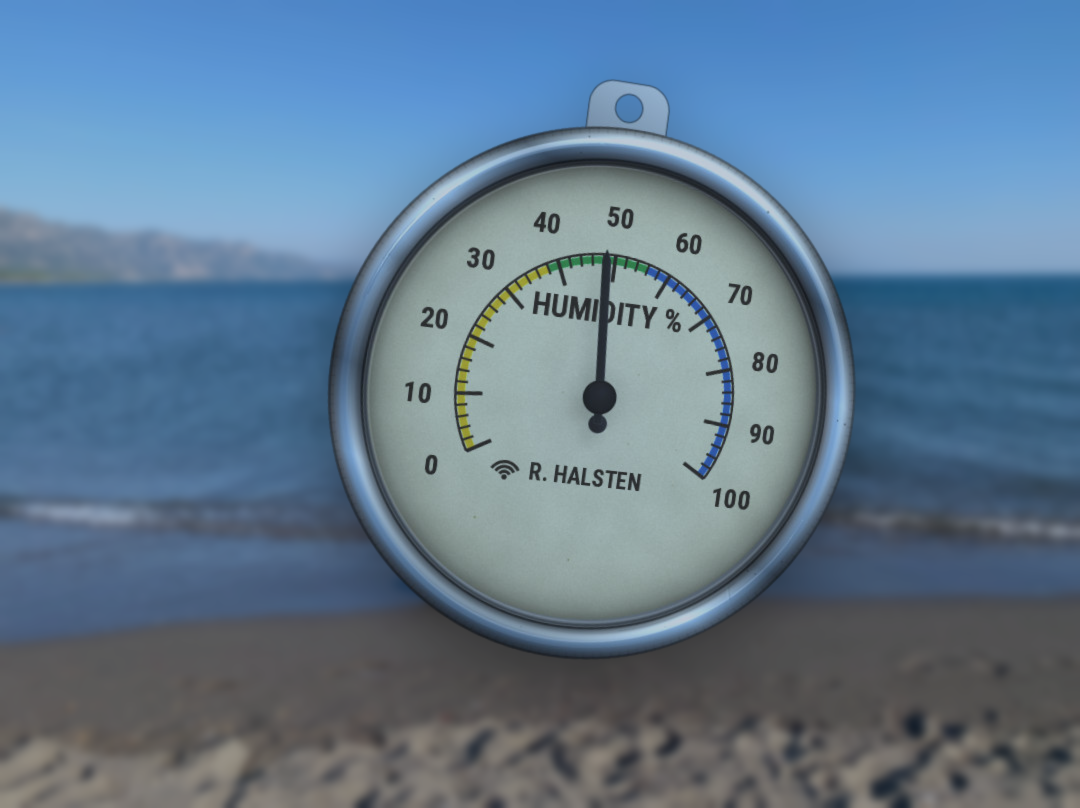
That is **48** %
